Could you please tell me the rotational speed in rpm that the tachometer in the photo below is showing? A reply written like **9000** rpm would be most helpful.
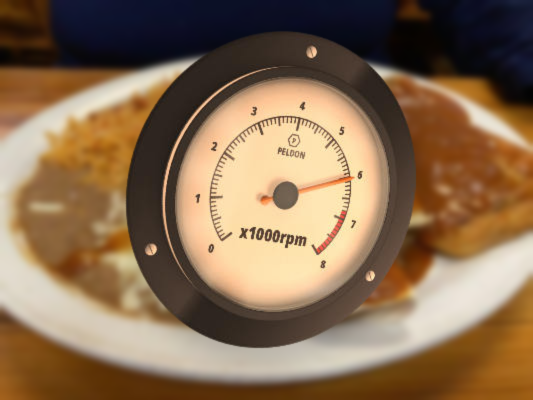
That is **6000** rpm
